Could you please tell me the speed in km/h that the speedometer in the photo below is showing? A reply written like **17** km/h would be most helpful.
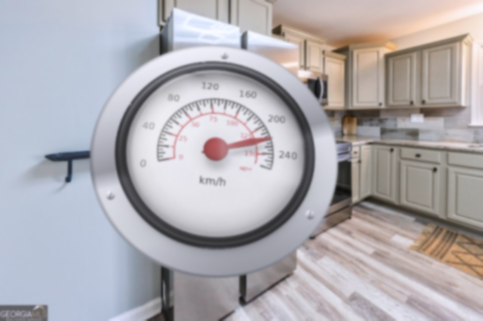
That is **220** km/h
